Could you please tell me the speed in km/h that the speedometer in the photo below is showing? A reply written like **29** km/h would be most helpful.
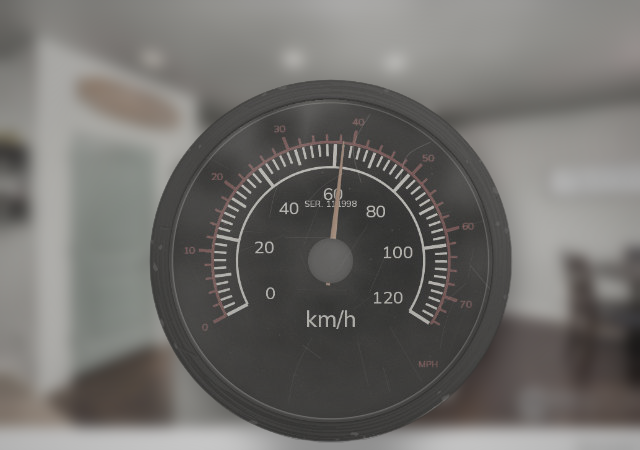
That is **62** km/h
